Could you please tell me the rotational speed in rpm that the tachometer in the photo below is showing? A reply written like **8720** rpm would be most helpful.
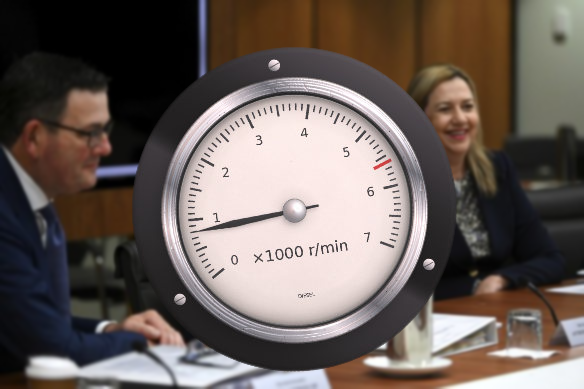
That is **800** rpm
